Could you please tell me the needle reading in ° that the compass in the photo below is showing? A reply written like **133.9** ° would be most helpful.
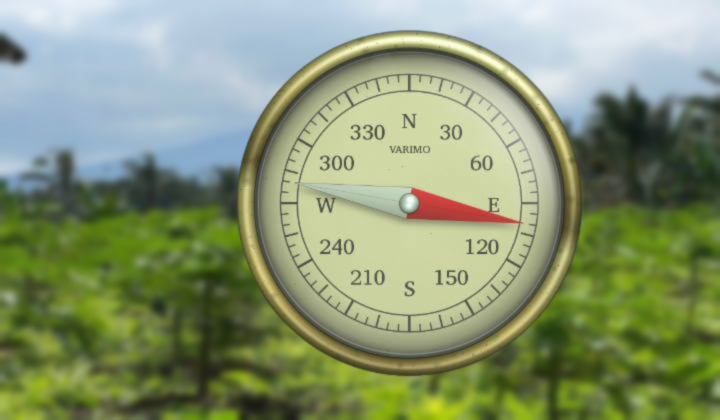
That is **100** °
